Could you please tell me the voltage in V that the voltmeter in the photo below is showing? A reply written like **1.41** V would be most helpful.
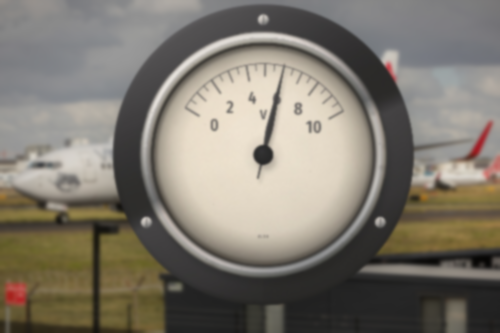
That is **6** V
